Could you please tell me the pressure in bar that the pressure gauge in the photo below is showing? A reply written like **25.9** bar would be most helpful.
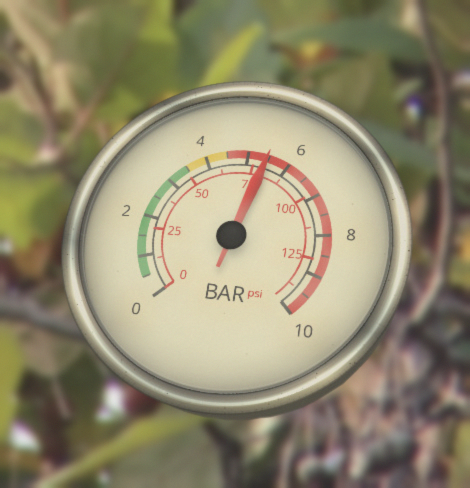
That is **5.5** bar
